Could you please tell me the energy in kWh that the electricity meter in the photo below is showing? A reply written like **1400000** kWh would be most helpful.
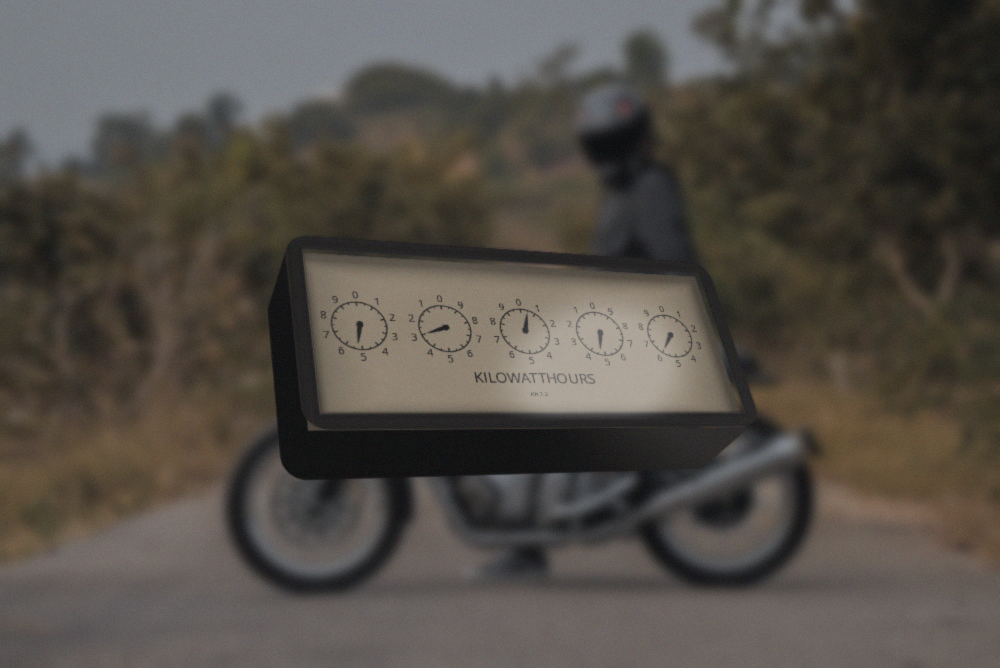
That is **53046** kWh
